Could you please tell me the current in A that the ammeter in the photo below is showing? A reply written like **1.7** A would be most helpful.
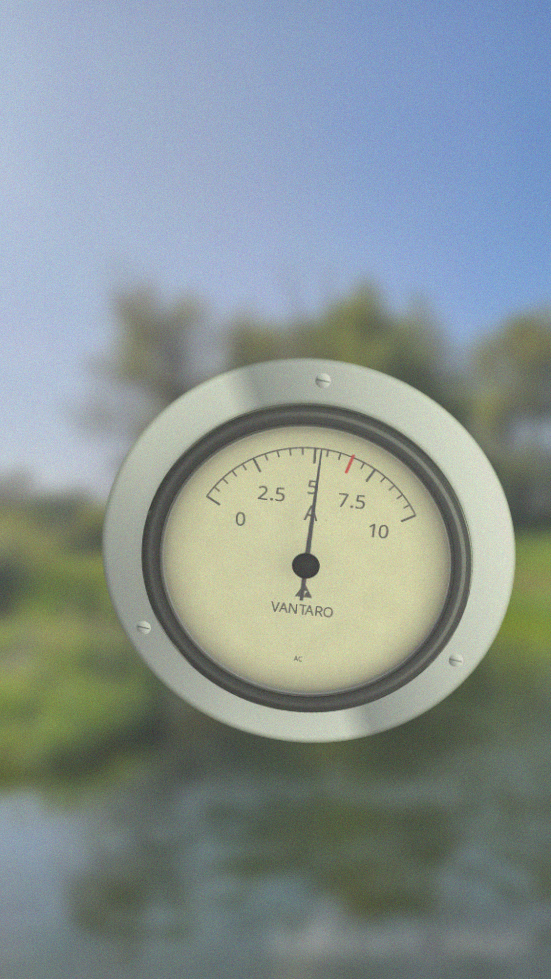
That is **5.25** A
